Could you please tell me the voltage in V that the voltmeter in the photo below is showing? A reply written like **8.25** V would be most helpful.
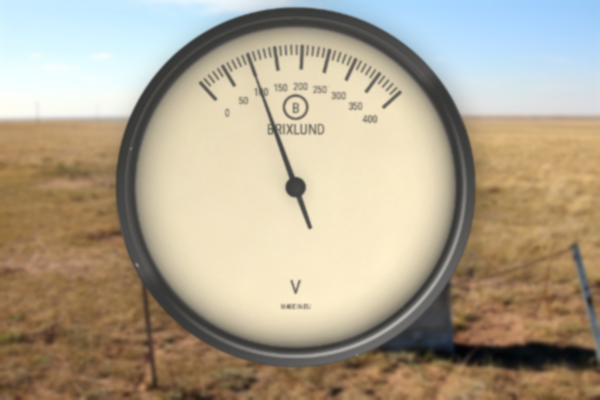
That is **100** V
